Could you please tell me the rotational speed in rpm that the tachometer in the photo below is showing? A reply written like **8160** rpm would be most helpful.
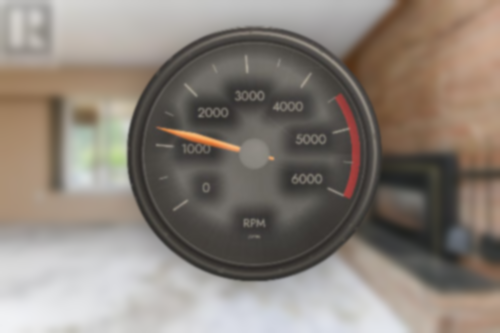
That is **1250** rpm
